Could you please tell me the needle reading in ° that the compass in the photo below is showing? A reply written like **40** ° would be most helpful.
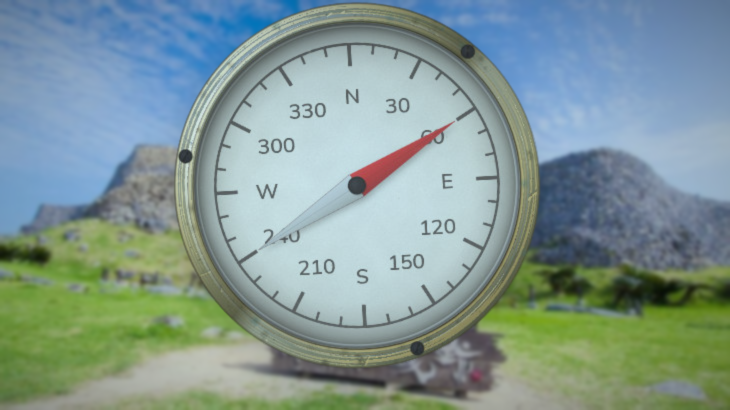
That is **60** °
